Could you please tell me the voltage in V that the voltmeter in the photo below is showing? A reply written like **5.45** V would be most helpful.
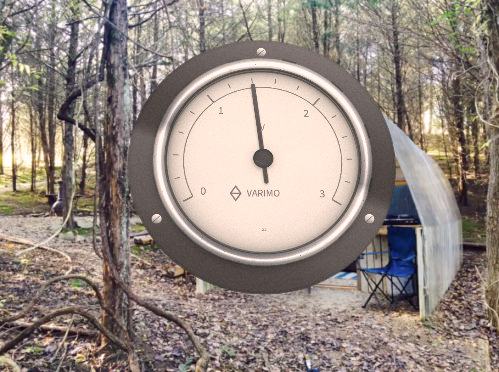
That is **1.4** V
